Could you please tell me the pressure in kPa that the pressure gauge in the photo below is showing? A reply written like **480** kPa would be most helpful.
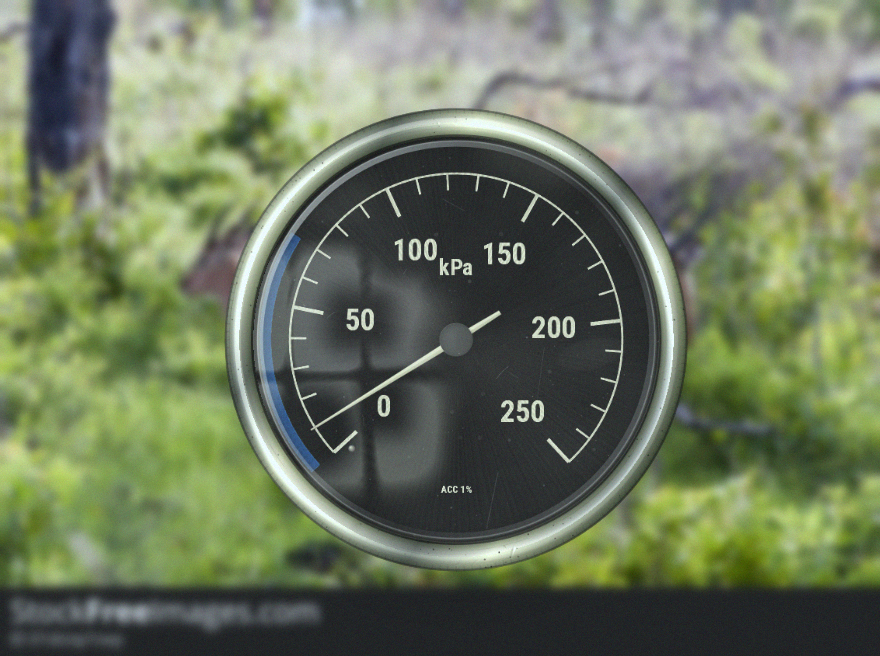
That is **10** kPa
